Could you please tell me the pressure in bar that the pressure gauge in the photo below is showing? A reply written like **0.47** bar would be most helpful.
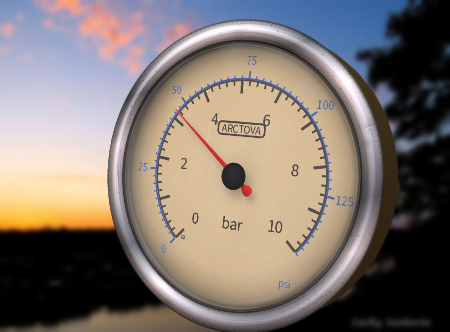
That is **3.2** bar
